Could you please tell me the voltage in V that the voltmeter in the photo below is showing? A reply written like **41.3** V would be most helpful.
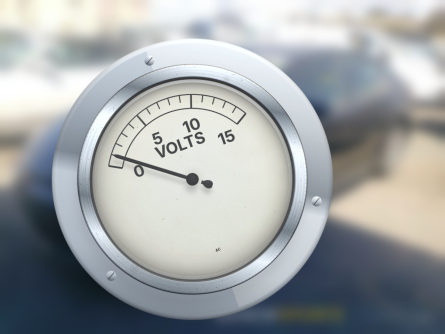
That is **1** V
